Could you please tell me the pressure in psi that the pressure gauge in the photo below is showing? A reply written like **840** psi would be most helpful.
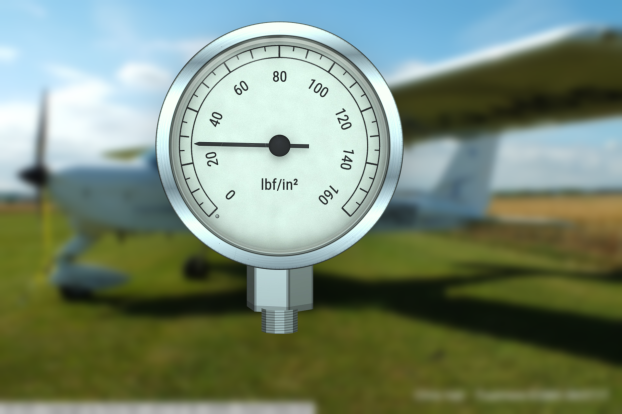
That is **27.5** psi
